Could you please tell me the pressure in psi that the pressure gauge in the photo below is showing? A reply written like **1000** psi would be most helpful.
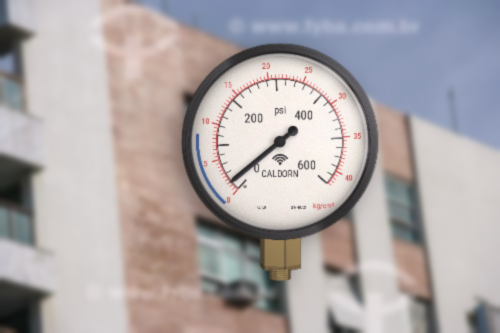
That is **20** psi
